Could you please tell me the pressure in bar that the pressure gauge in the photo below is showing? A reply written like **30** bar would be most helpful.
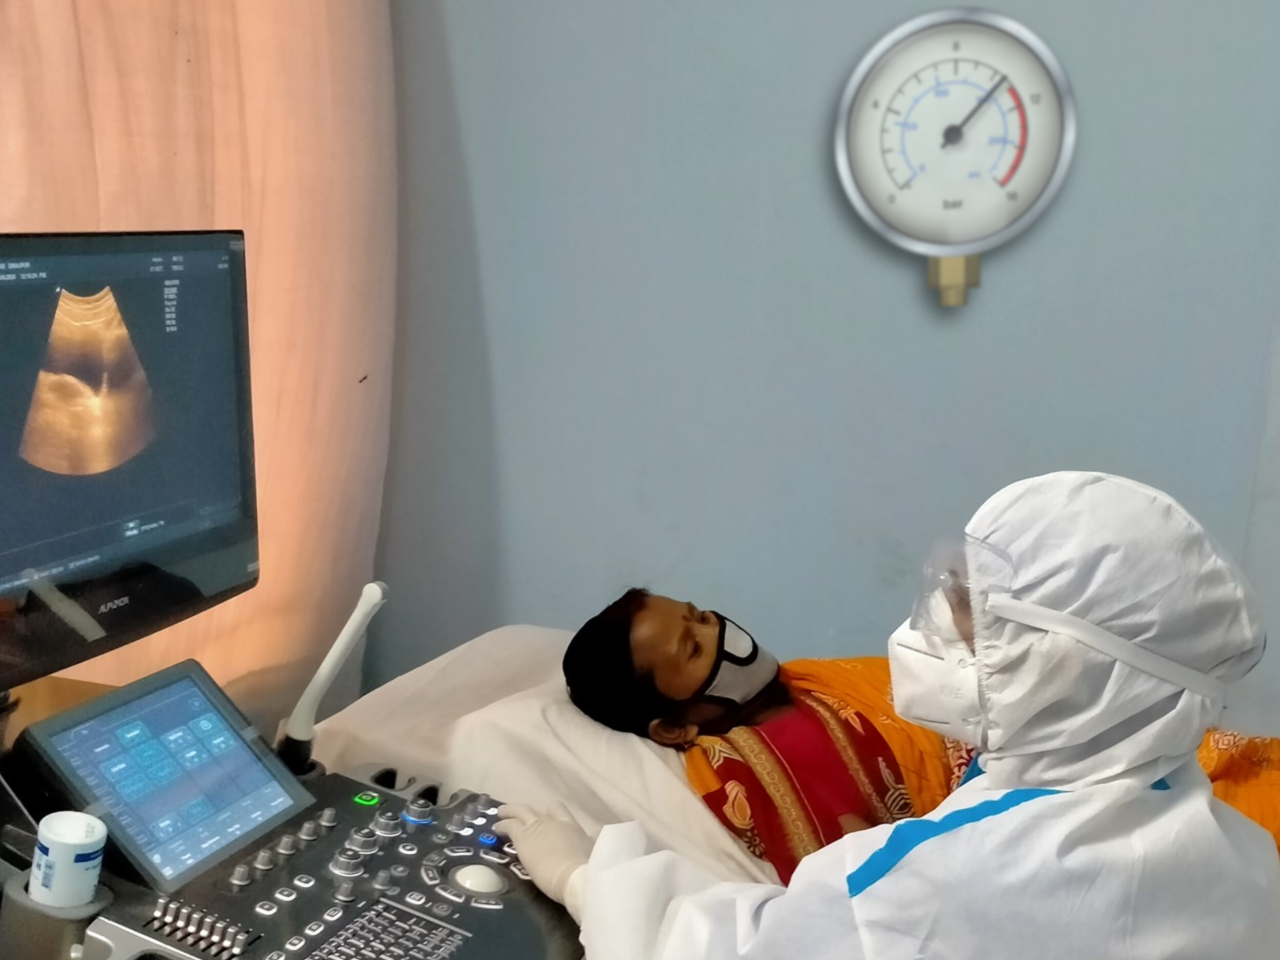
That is **10.5** bar
